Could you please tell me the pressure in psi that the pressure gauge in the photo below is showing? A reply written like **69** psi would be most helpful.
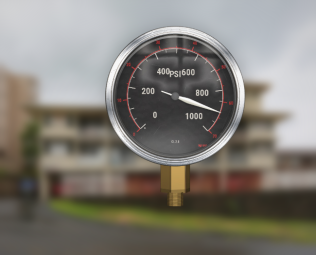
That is **900** psi
